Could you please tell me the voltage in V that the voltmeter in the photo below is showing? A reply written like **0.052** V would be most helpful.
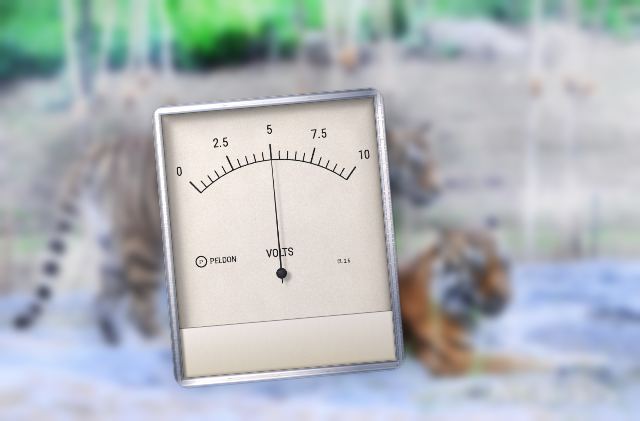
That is **5** V
